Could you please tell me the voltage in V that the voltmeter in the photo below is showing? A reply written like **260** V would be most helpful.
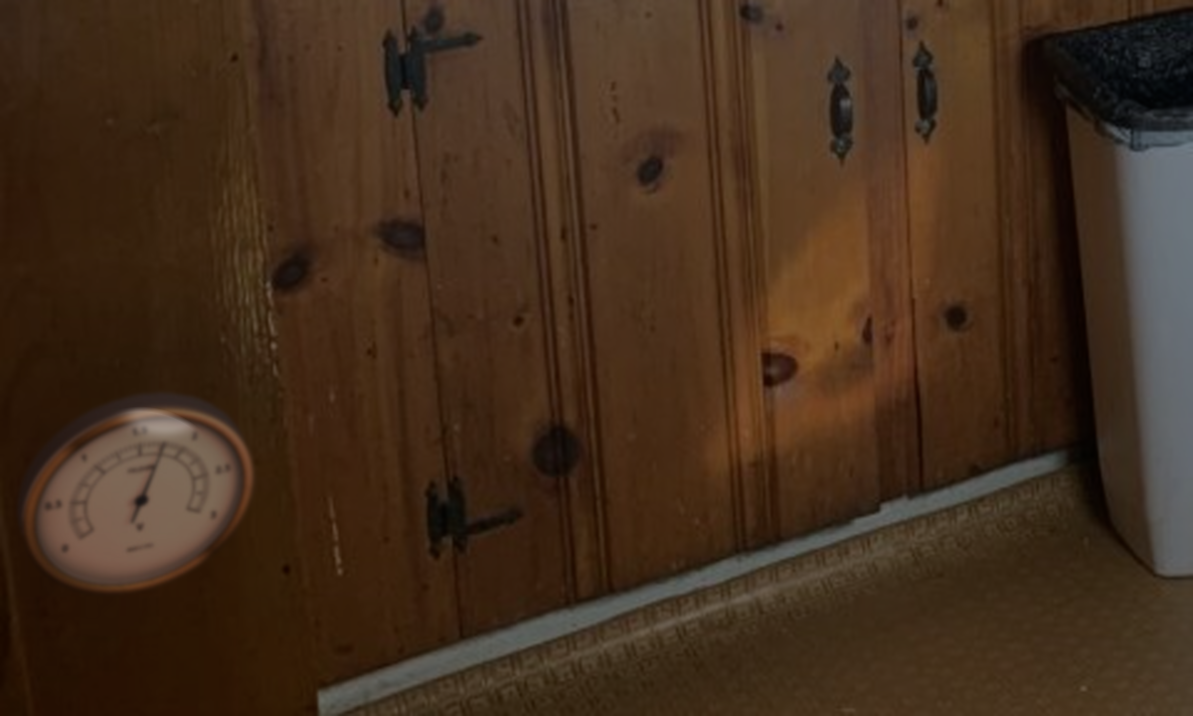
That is **1.75** V
